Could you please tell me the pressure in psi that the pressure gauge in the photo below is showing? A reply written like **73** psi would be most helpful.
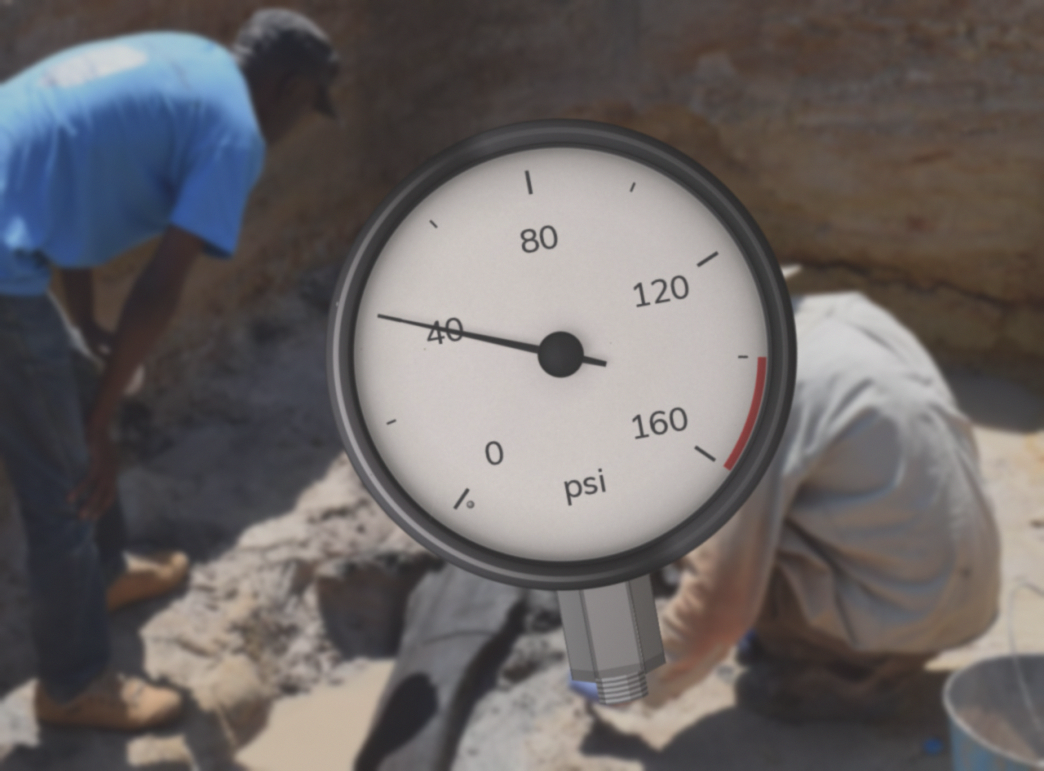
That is **40** psi
